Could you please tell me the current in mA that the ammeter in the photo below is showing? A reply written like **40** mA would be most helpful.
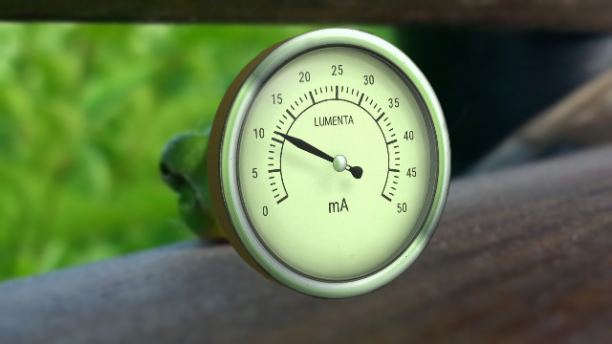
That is **11** mA
